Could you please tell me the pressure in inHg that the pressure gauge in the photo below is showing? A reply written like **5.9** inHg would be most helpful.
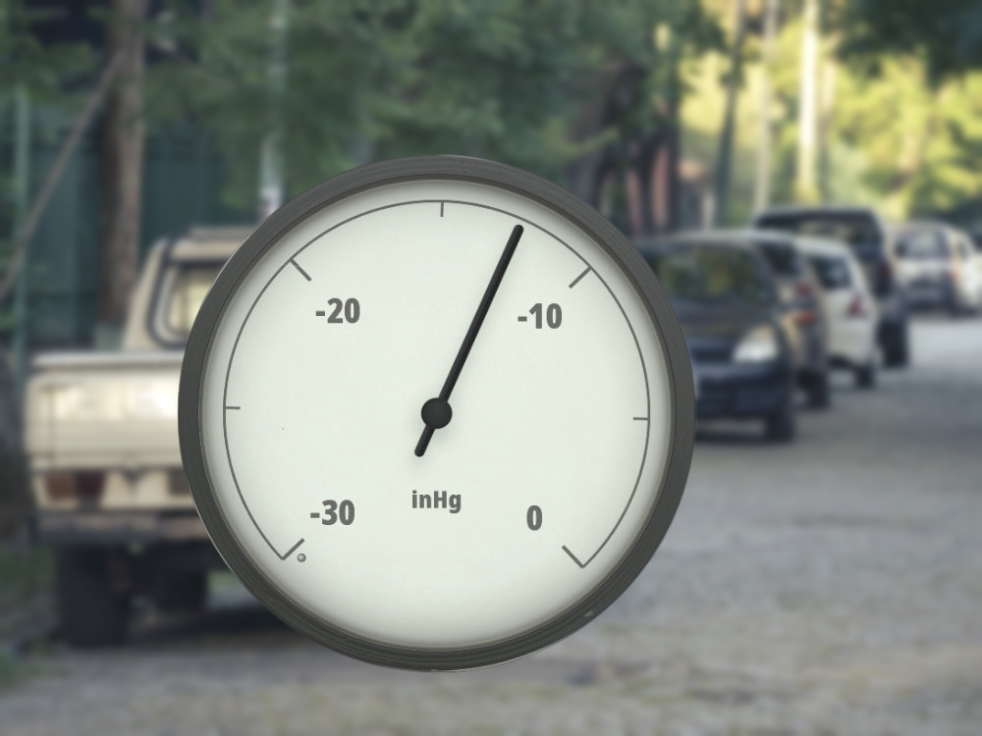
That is **-12.5** inHg
